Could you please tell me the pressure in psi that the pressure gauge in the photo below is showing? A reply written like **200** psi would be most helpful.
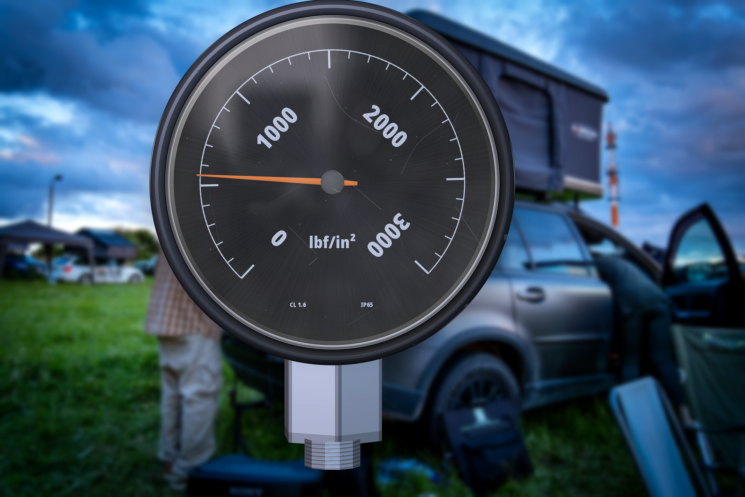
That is **550** psi
